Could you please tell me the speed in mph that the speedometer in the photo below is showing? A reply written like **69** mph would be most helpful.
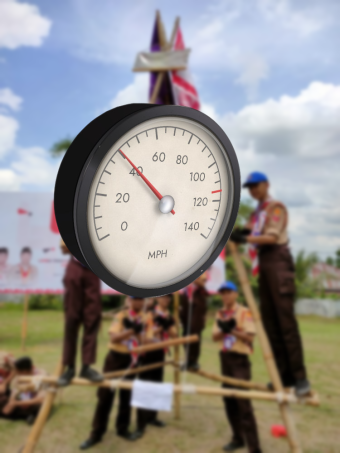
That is **40** mph
